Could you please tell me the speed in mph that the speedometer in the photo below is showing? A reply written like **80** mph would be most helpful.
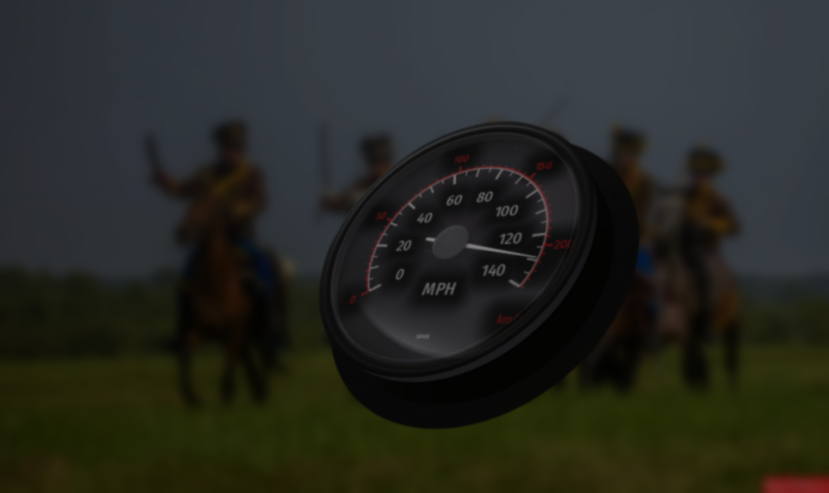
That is **130** mph
